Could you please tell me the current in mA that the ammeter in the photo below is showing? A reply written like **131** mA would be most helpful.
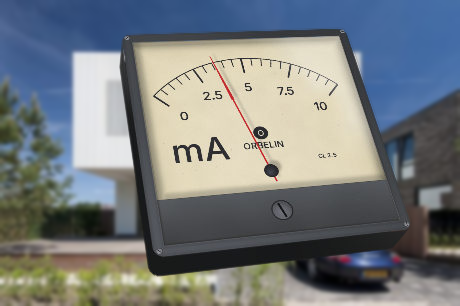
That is **3.5** mA
